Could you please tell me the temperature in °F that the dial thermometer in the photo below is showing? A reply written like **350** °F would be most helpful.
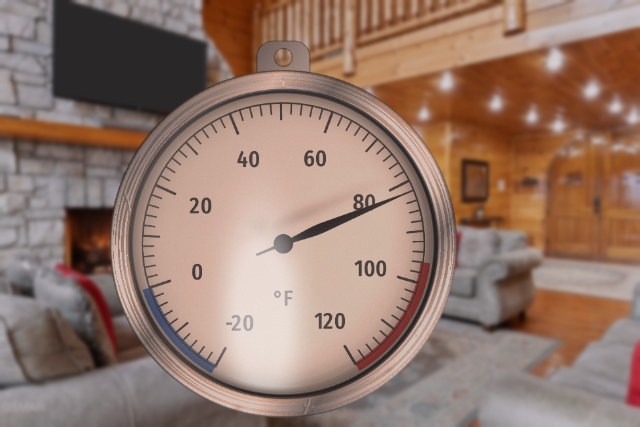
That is **82** °F
